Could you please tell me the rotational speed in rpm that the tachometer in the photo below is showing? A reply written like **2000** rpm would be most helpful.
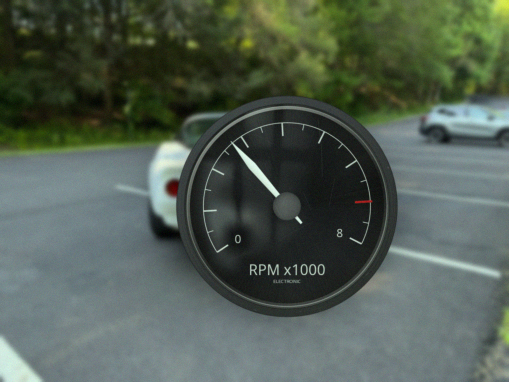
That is **2750** rpm
